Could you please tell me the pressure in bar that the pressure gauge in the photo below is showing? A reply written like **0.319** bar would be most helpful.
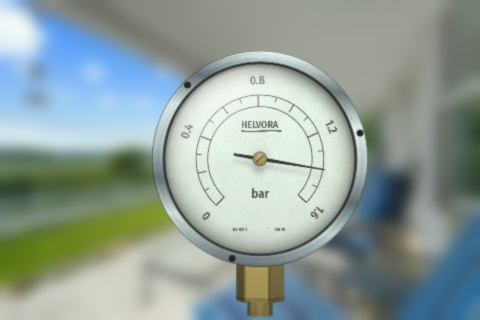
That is **1.4** bar
